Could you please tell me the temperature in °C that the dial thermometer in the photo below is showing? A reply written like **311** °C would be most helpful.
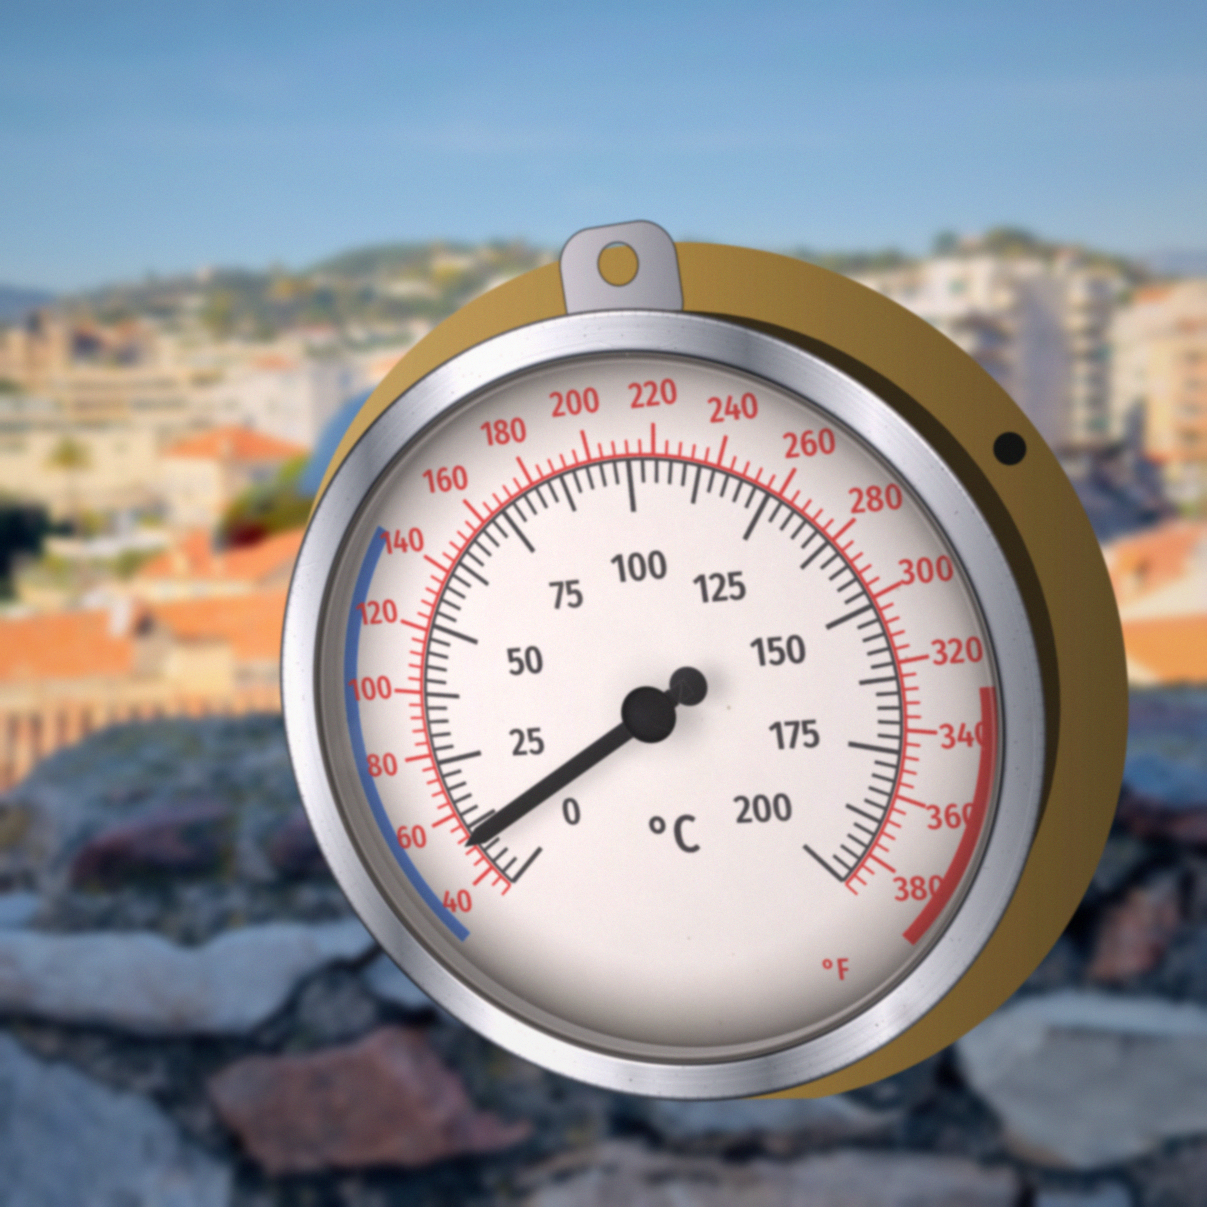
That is **10** °C
